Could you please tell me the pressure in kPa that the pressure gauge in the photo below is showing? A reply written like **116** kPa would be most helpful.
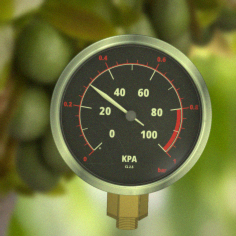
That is **30** kPa
